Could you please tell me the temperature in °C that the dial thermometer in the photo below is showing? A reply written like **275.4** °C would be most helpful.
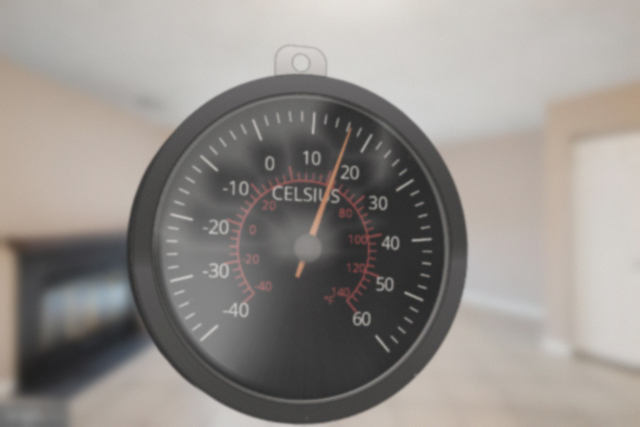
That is **16** °C
